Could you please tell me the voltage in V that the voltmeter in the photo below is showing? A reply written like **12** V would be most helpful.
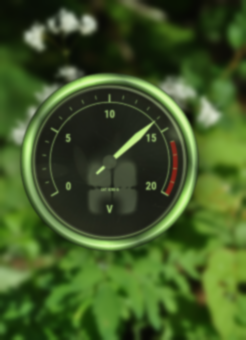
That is **14** V
